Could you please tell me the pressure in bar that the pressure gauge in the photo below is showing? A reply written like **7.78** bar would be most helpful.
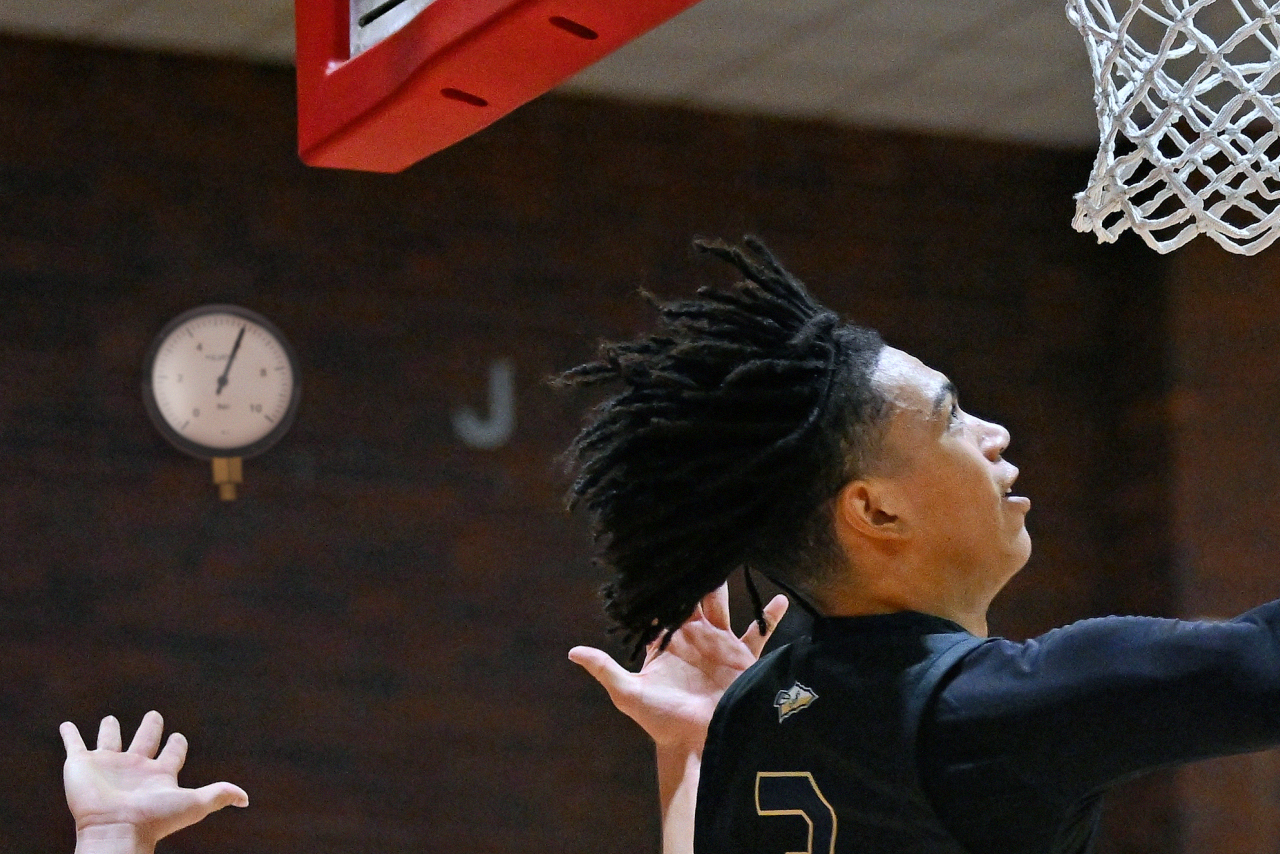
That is **6** bar
